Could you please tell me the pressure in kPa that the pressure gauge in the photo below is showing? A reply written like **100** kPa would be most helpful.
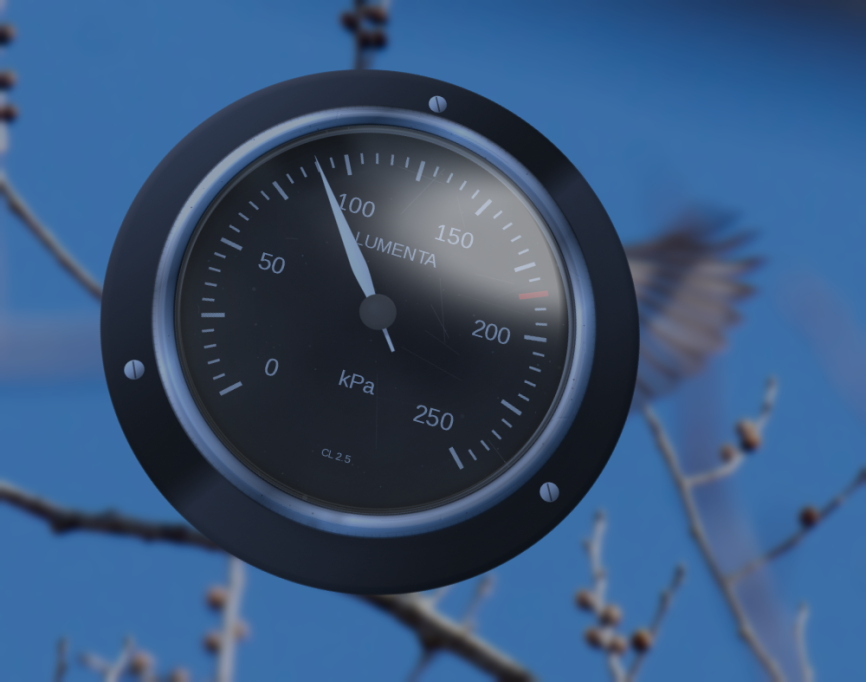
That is **90** kPa
